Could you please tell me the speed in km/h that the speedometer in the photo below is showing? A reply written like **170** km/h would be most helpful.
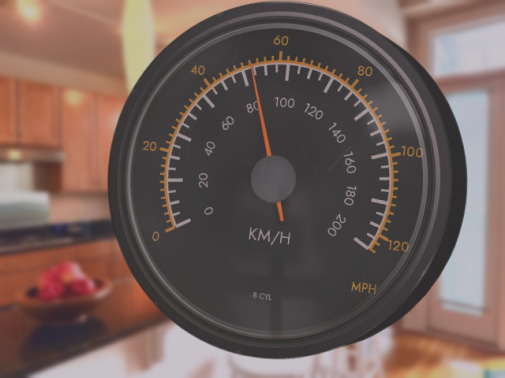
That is **85** km/h
